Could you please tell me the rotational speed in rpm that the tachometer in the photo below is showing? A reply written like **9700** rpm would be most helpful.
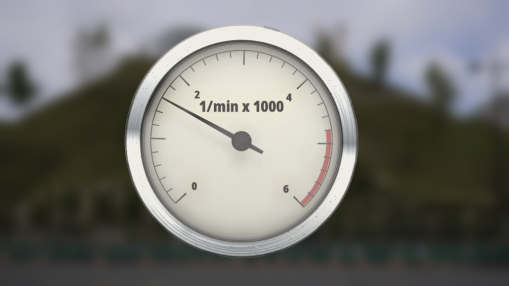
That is **1600** rpm
